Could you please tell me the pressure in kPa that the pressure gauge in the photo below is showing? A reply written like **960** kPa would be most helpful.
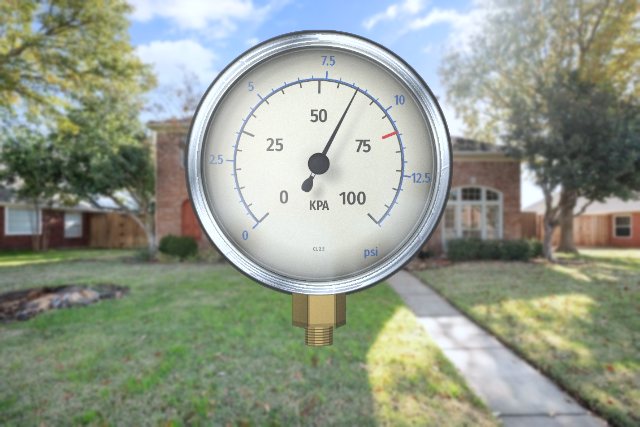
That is **60** kPa
